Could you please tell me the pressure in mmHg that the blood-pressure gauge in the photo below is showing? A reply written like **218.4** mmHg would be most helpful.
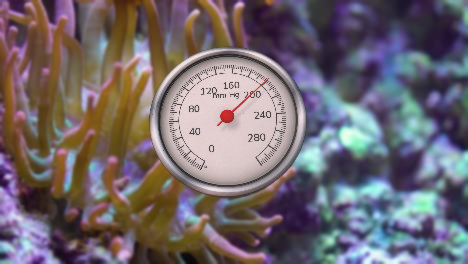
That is **200** mmHg
